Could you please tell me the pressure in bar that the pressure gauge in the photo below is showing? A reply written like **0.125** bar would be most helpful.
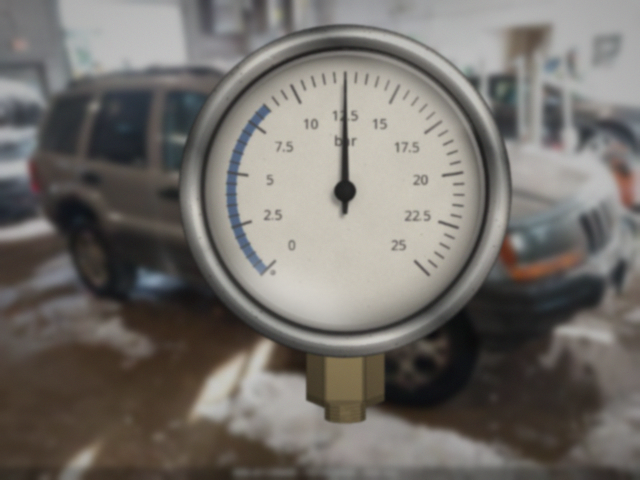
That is **12.5** bar
